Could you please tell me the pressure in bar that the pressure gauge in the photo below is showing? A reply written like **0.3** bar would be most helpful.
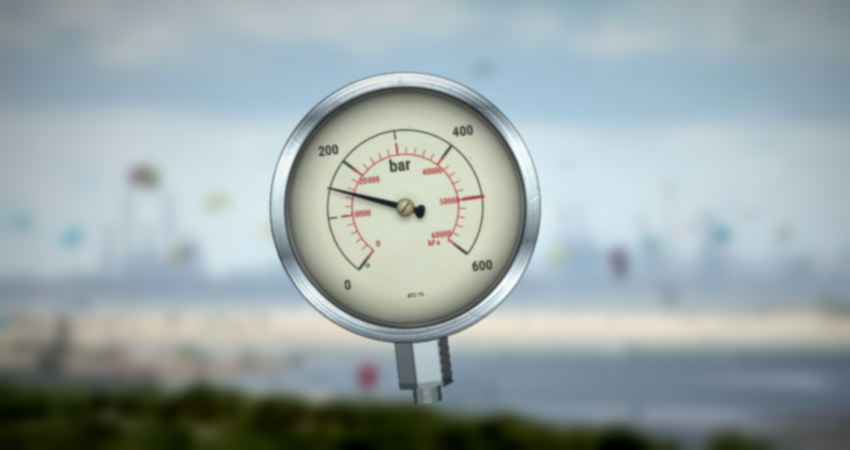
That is **150** bar
